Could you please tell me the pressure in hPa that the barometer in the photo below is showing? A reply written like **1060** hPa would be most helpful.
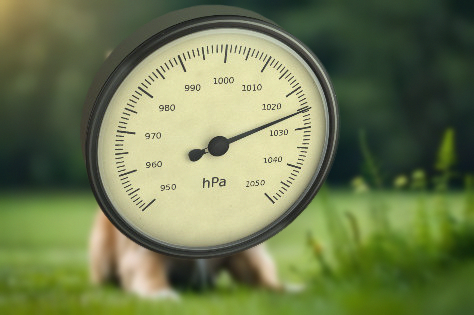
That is **1025** hPa
